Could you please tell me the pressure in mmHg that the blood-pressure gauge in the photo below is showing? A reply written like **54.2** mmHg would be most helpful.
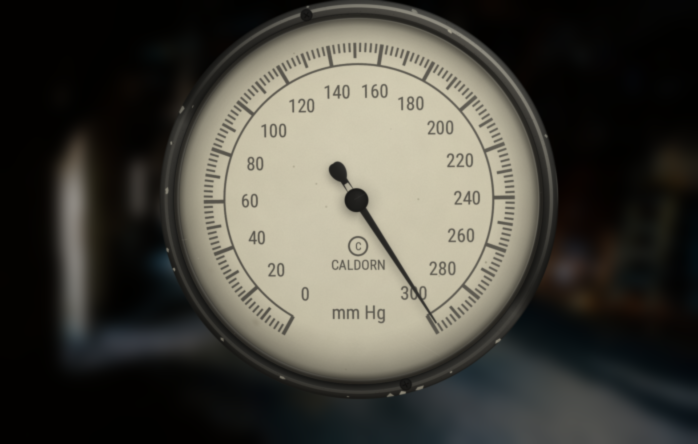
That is **298** mmHg
